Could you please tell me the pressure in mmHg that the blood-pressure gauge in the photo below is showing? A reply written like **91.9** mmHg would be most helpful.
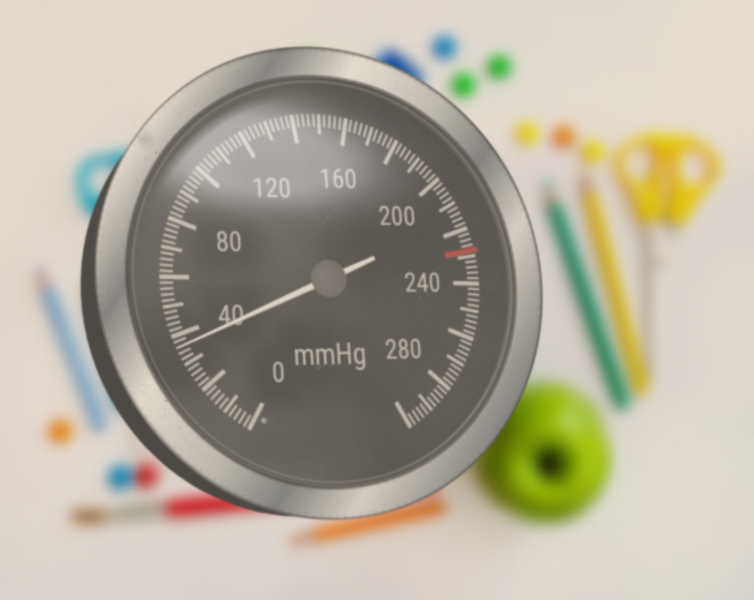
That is **36** mmHg
